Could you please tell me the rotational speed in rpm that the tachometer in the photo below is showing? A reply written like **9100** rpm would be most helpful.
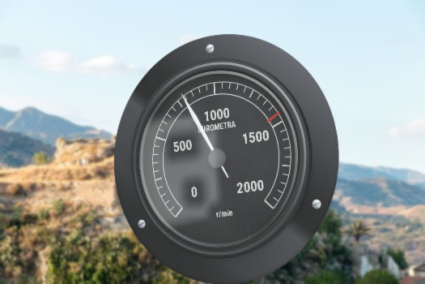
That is **800** rpm
